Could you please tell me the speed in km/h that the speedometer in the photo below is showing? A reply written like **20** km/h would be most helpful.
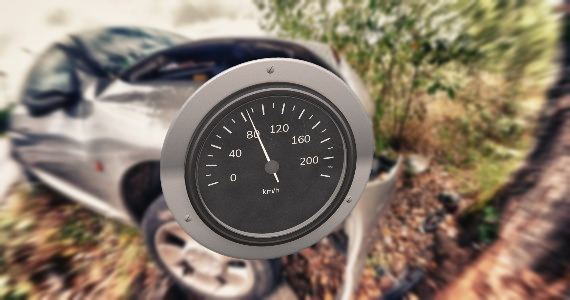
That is **85** km/h
